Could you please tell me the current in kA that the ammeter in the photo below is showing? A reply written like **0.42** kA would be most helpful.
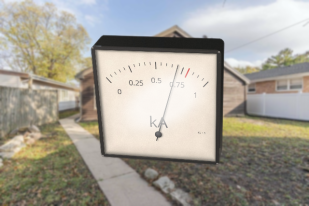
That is **0.7** kA
